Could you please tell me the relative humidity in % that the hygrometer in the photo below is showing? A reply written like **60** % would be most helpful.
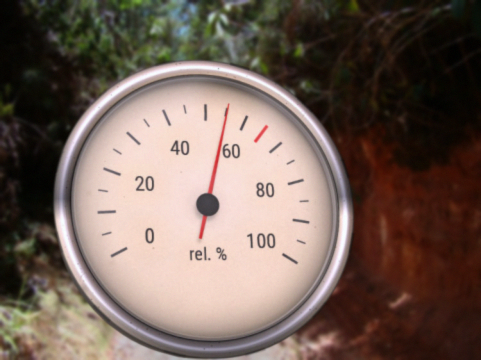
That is **55** %
